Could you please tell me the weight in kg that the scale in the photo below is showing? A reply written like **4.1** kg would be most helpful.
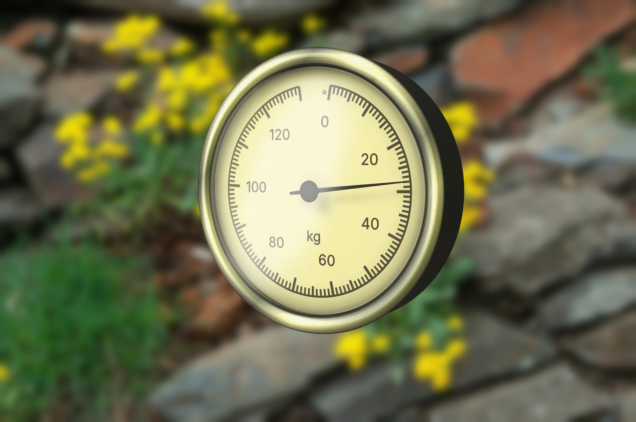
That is **28** kg
